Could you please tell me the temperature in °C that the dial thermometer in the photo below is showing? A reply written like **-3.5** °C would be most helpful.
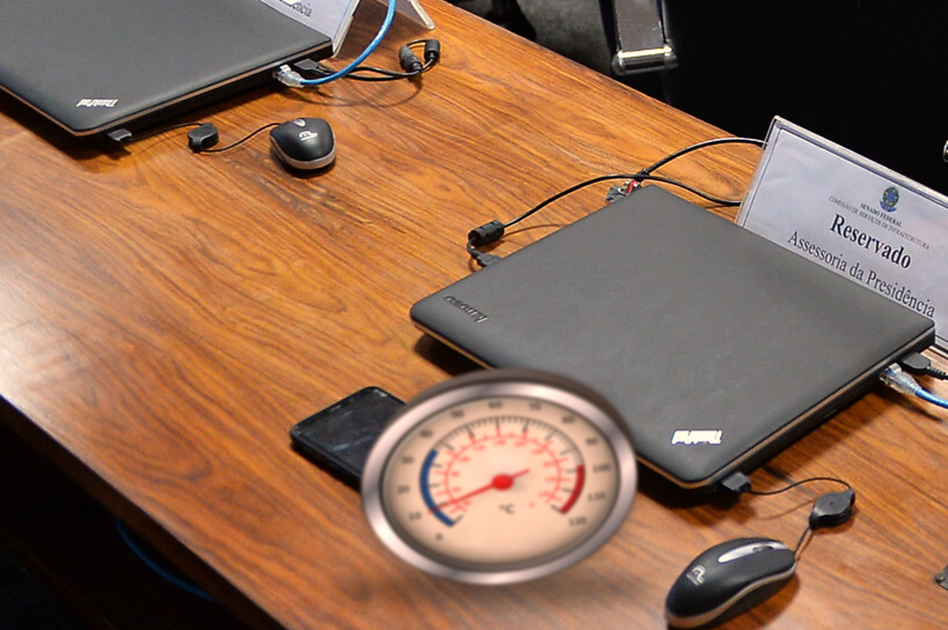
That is **10** °C
